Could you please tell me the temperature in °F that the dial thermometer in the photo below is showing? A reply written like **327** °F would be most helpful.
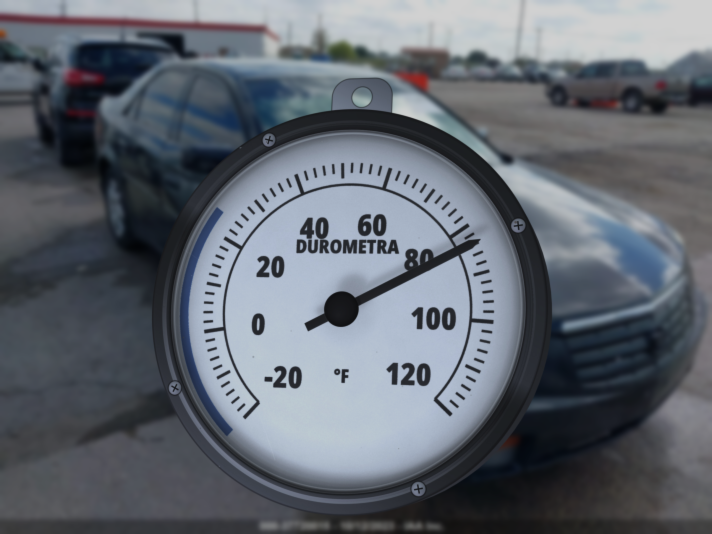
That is **84** °F
